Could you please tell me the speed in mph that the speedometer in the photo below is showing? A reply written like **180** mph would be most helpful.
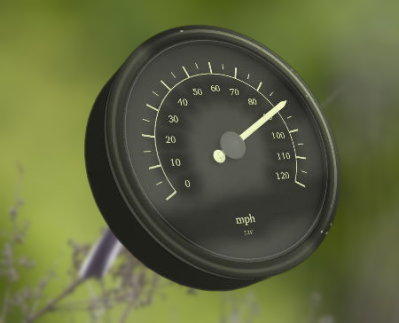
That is **90** mph
